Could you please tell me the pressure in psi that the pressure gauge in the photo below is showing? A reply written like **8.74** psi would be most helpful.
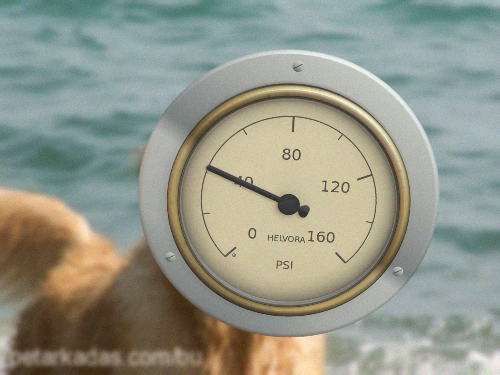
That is **40** psi
